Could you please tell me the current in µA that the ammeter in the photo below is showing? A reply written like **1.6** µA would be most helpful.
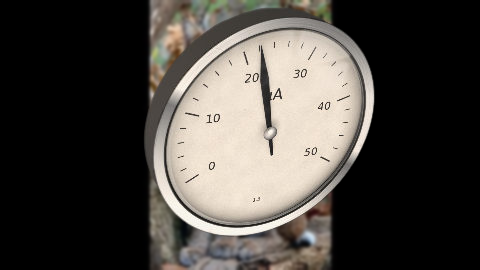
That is **22** µA
